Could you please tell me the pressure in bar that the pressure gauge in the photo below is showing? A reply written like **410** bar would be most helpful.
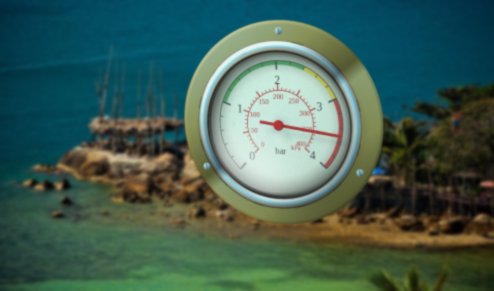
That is **3.5** bar
